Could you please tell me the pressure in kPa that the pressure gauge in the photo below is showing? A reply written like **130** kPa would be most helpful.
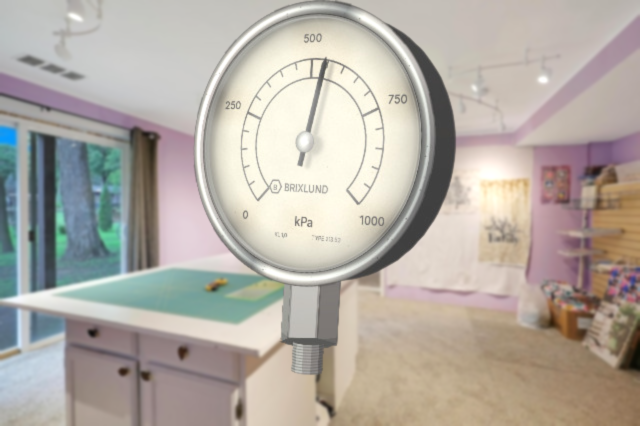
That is **550** kPa
